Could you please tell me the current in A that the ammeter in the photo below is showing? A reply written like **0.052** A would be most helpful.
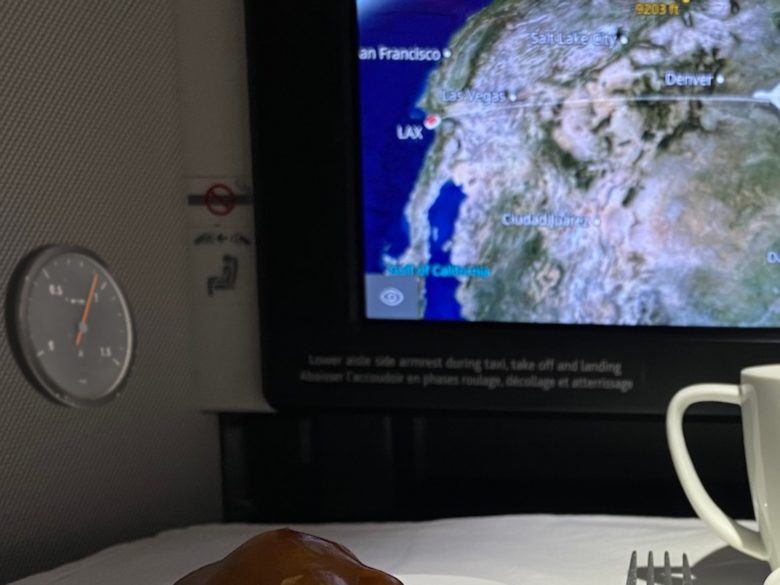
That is **0.9** A
